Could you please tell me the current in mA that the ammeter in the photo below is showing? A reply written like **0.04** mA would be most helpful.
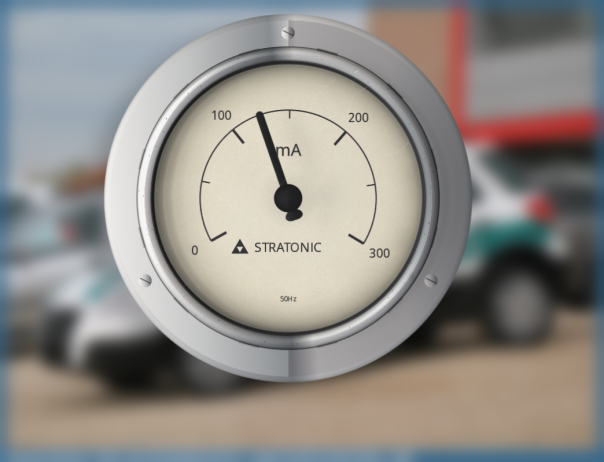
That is **125** mA
